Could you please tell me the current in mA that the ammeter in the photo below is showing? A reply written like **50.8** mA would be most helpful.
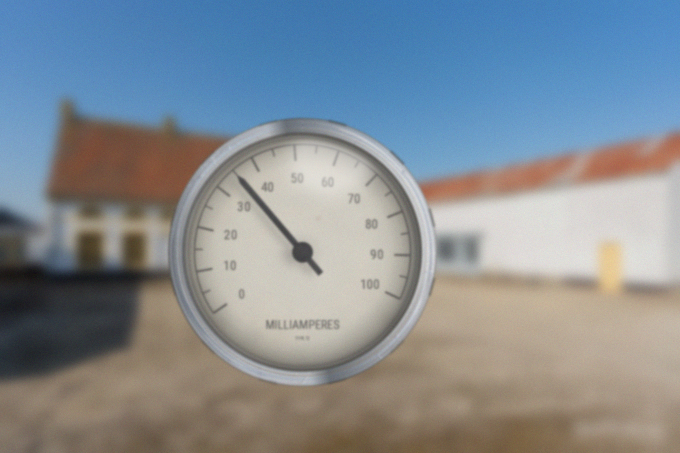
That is **35** mA
